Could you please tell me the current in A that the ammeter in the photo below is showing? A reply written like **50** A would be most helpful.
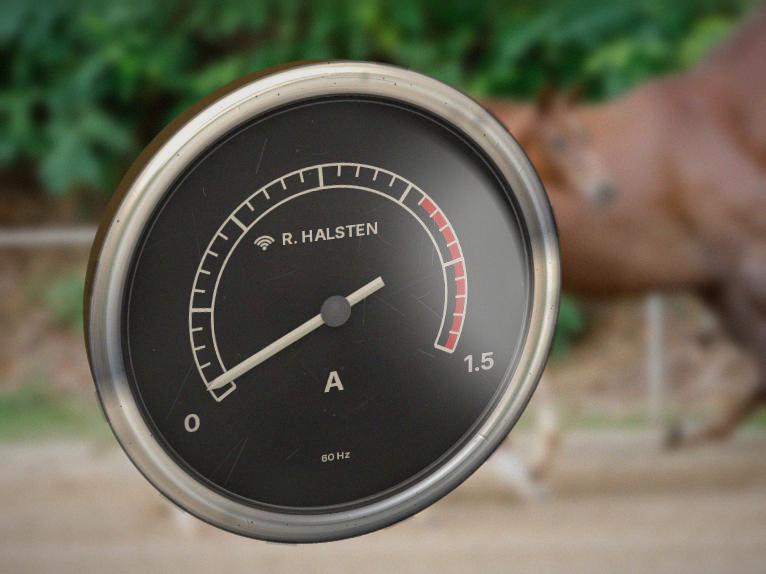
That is **0.05** A
